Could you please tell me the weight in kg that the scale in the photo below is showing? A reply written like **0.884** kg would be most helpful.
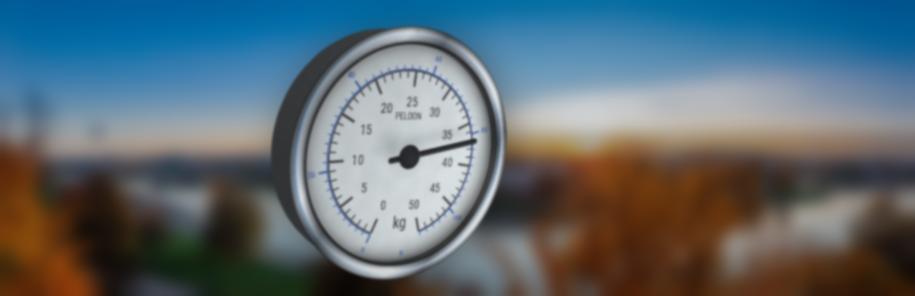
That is **37** kg
